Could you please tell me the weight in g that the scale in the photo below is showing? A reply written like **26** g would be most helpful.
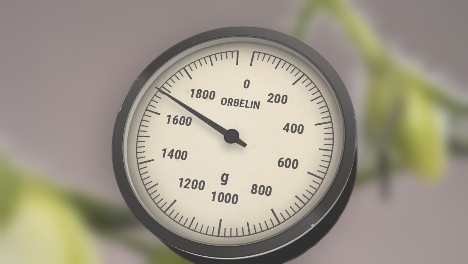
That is **1680** g
